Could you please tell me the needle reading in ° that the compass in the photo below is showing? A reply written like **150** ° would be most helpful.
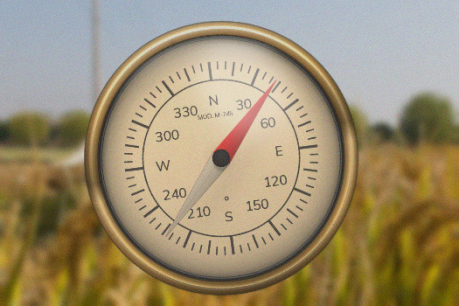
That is **42.5** °
